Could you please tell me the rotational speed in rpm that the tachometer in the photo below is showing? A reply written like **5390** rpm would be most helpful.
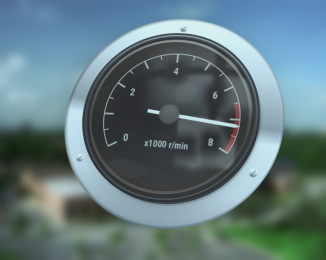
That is **7250** rpm
